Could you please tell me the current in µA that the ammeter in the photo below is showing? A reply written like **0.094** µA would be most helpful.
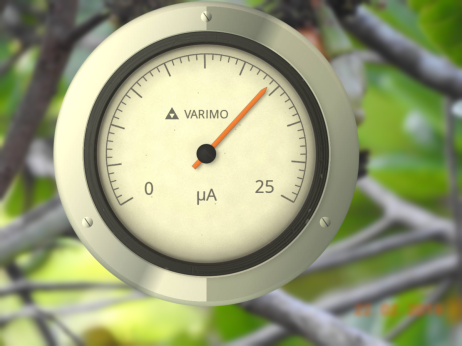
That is **17** µA
